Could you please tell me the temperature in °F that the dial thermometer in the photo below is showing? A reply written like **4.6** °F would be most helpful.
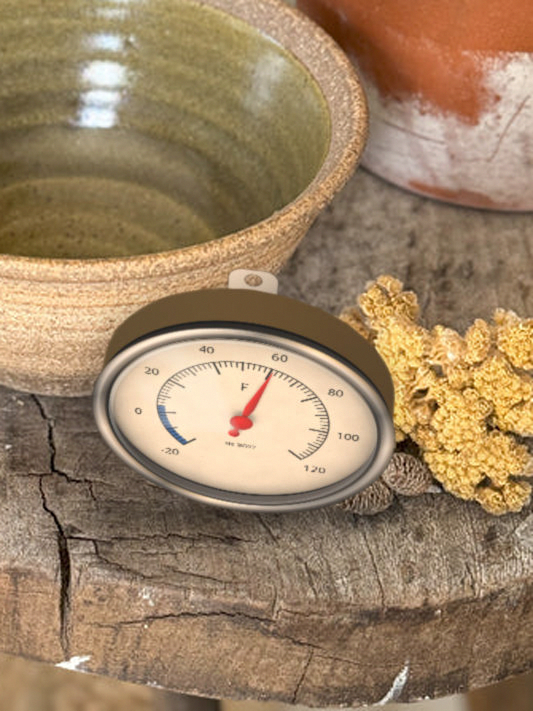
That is **60** °F
